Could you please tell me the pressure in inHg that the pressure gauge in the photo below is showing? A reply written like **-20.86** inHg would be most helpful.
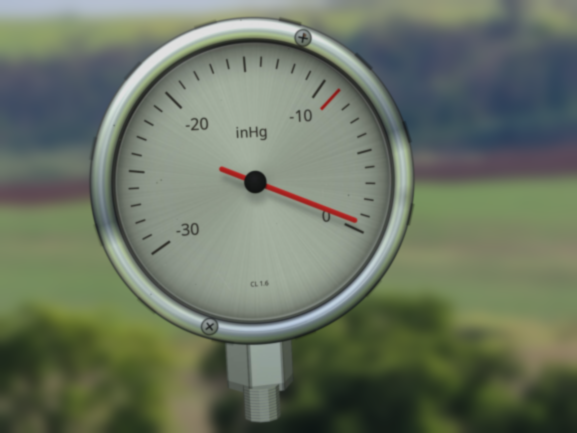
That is **-0.5** inHg
